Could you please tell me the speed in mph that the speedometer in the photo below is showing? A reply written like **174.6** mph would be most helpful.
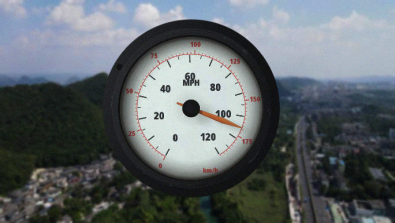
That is **105** mph
